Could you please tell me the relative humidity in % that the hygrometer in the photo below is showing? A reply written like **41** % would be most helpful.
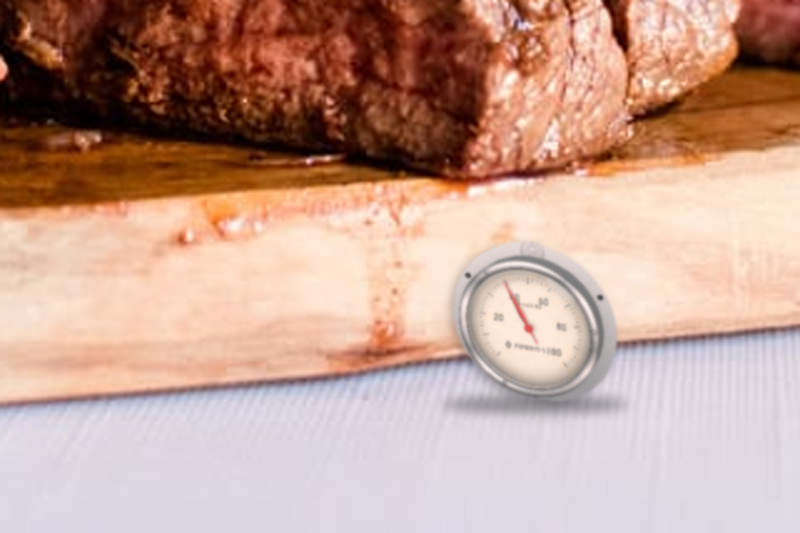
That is **40** %
